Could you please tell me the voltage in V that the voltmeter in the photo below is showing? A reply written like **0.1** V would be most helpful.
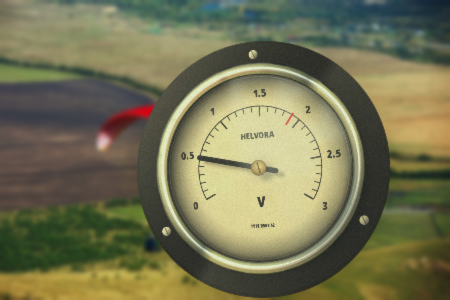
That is **0.5** V
